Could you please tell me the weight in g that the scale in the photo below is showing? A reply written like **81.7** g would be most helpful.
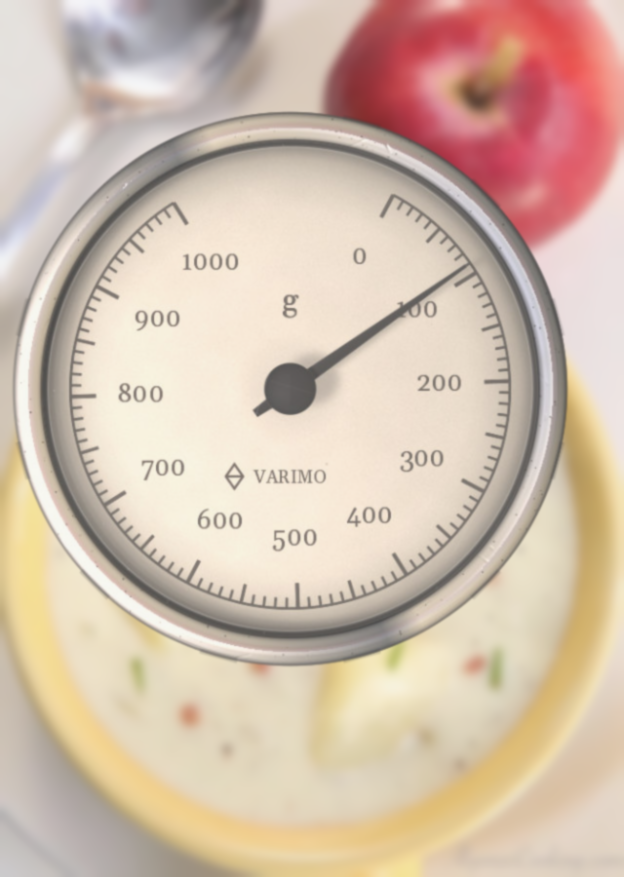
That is **90** g
